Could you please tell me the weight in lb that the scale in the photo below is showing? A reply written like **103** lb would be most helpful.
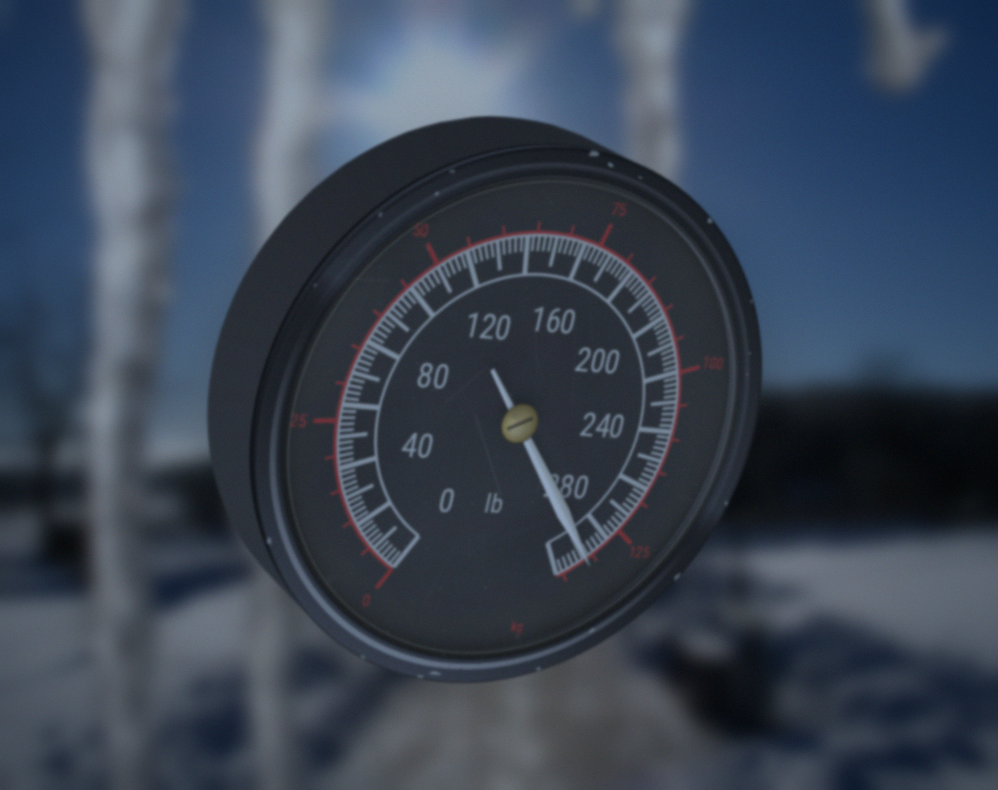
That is **290** lb
